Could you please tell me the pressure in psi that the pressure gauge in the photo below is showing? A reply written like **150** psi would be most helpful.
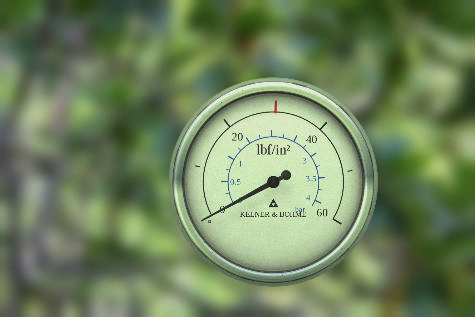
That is **0** psi
